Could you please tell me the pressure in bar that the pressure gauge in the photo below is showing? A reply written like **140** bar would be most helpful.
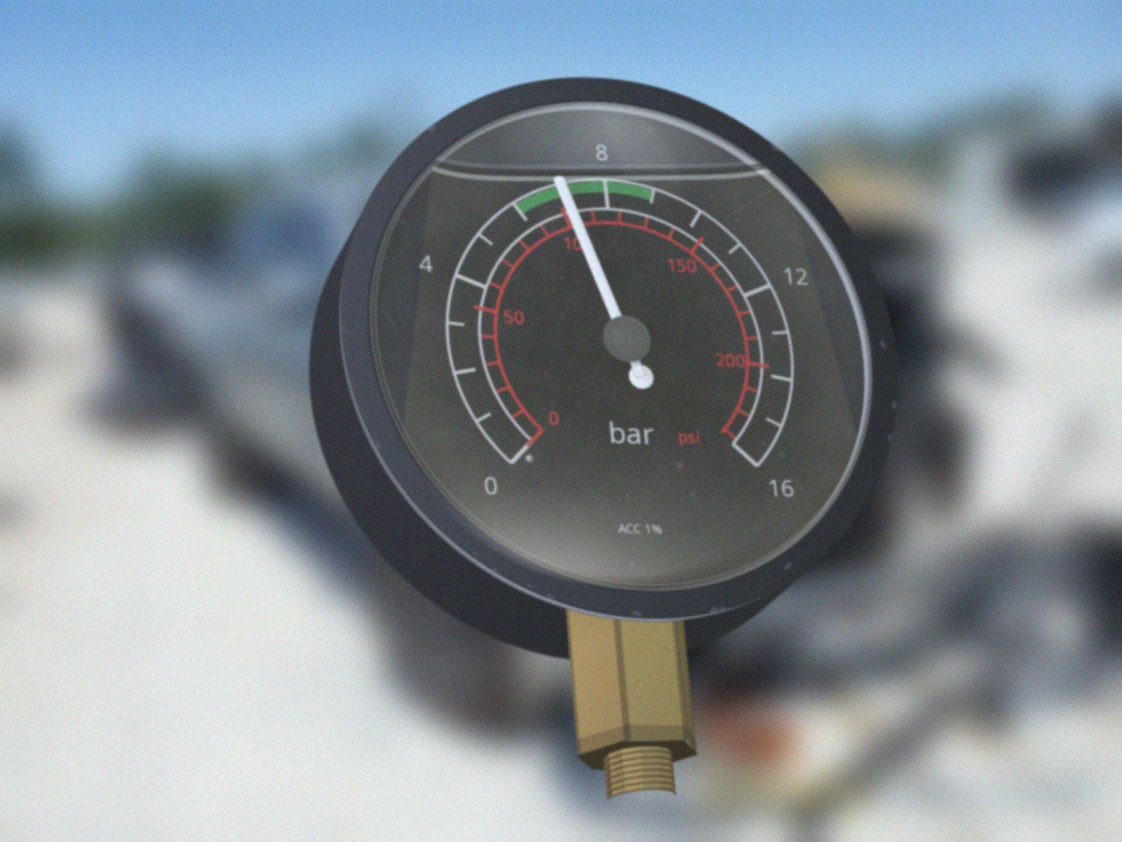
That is **7** bar
